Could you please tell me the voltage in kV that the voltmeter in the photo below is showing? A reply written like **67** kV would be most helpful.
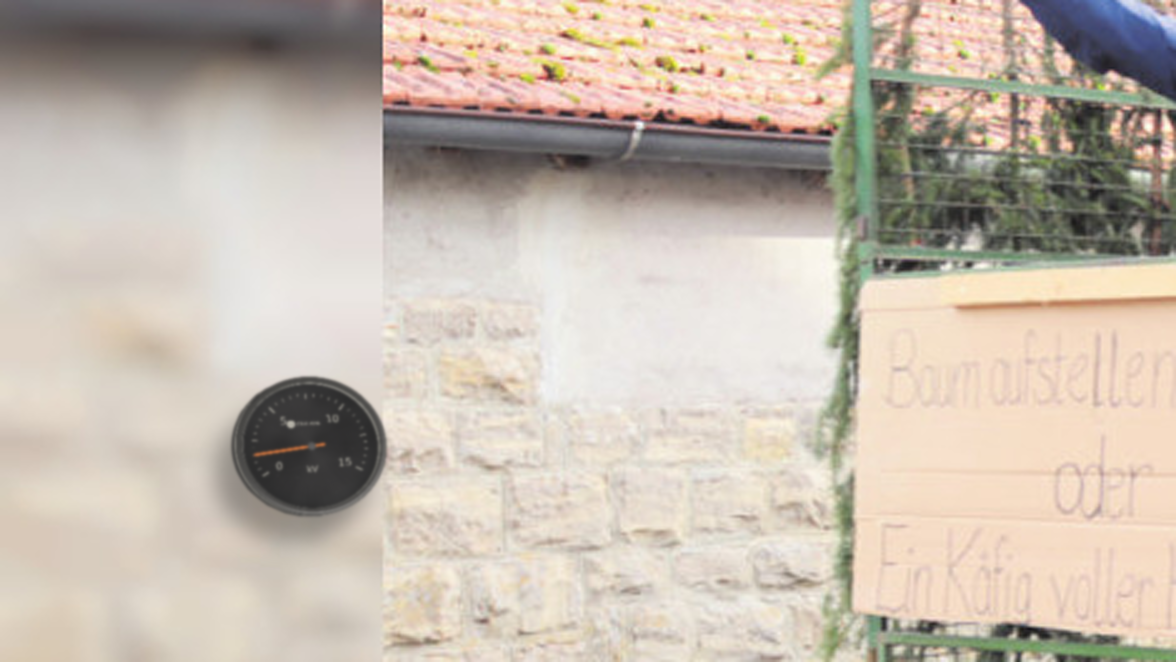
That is **1.5** kV
